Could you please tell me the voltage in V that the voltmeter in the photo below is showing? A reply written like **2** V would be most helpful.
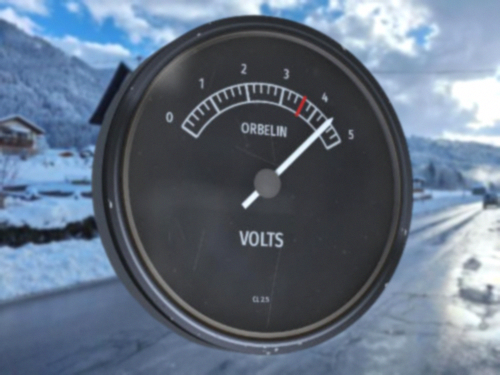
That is **4.4** V
